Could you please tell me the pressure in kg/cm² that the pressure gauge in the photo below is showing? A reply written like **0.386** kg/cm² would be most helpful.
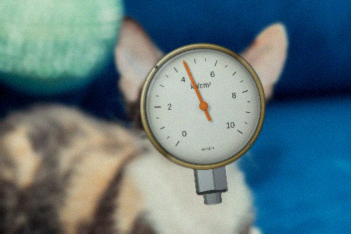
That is **4.5** kg/cm²
